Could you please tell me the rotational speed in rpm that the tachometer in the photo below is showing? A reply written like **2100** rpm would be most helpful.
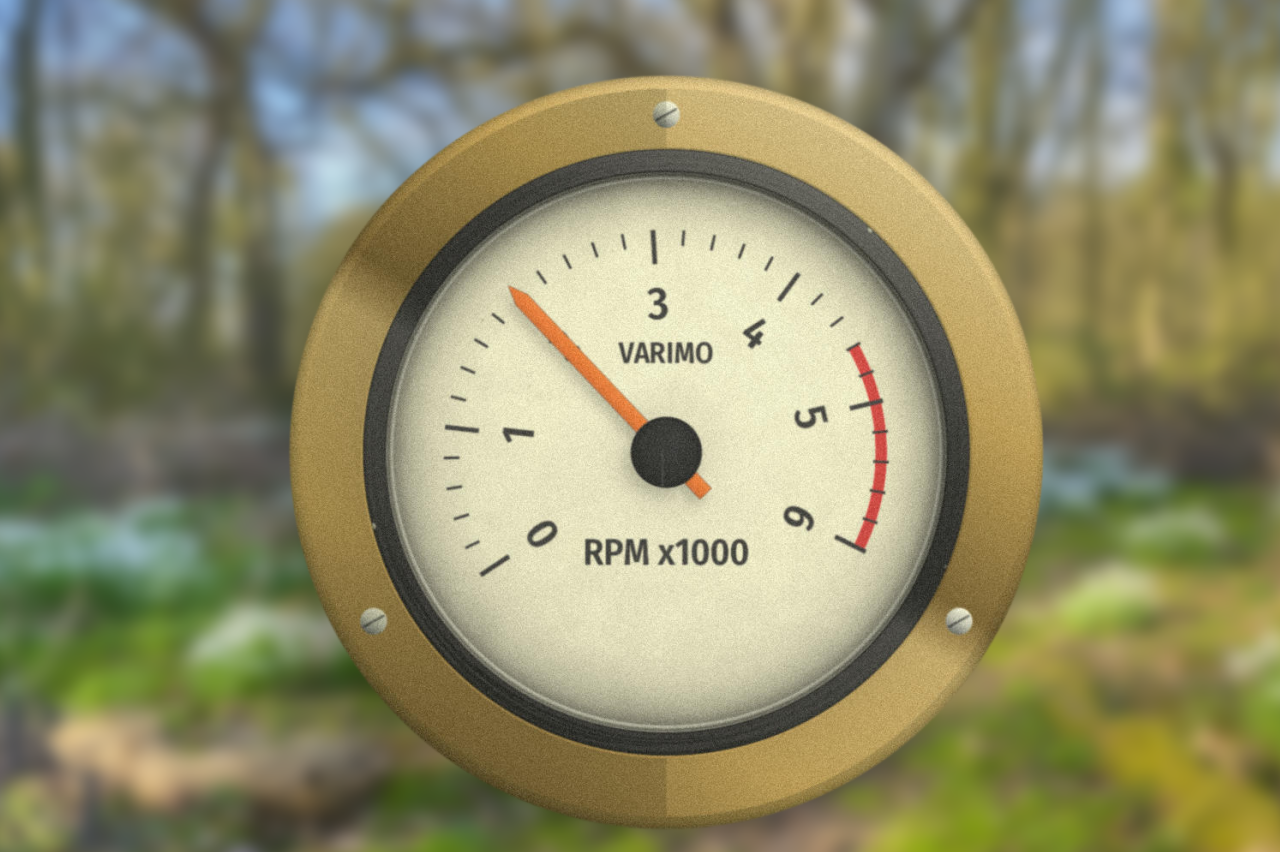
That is **2000** rpm
